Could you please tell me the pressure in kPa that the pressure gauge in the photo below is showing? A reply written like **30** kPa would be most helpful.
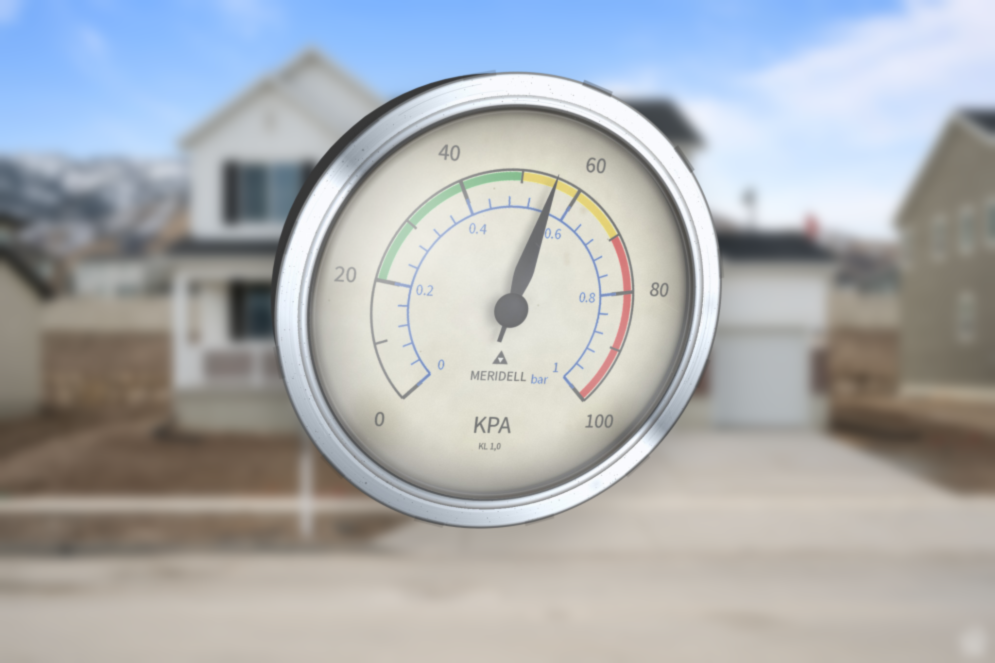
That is **55** kPa
